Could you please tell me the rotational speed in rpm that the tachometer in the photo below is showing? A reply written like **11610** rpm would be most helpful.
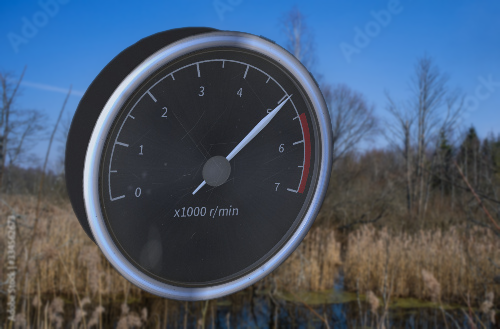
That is **5000** rpm
